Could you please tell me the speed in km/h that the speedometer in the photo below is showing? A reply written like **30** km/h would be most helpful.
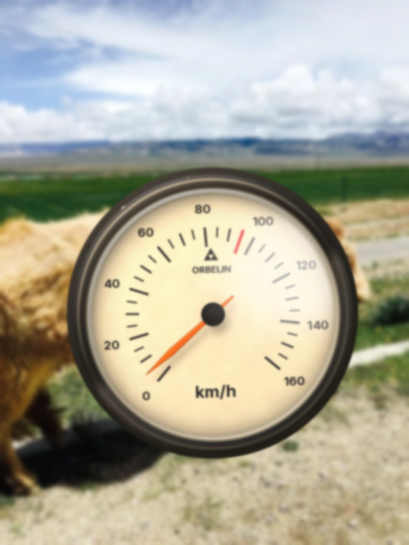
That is **5** km/h
